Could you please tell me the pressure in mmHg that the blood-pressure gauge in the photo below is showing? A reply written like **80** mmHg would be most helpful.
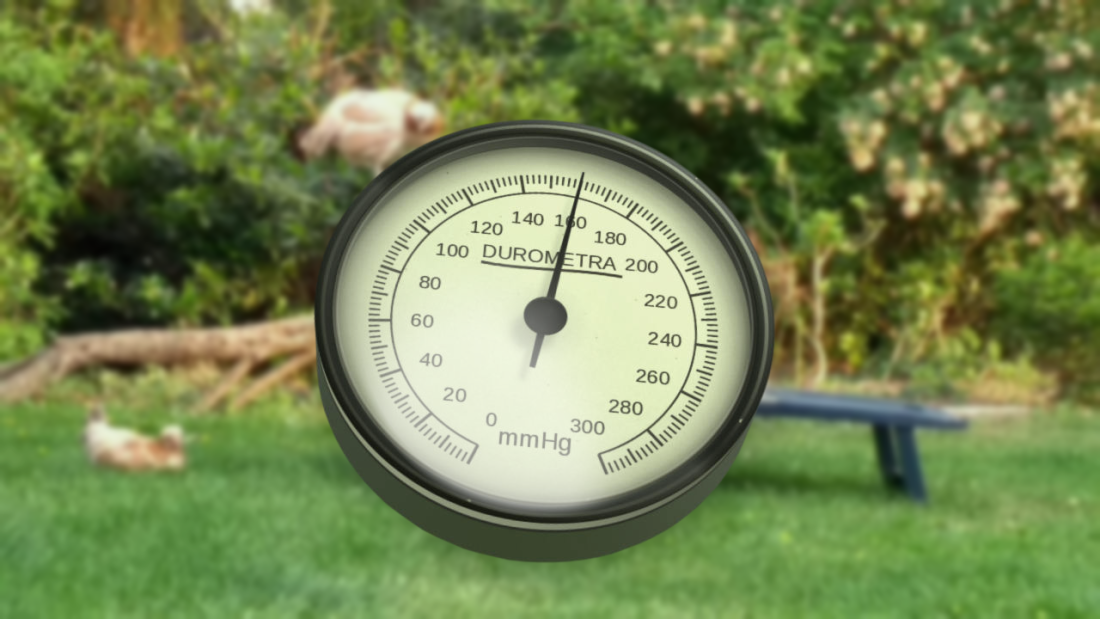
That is **160** mmHg
